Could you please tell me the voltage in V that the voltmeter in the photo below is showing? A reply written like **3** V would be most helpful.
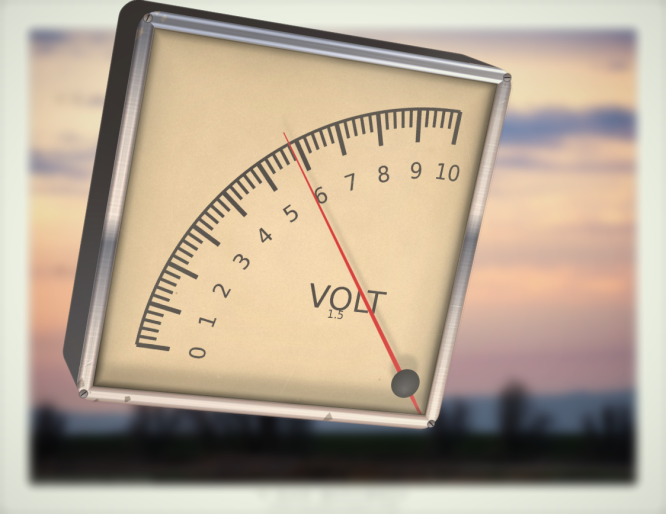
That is **5.8** V
